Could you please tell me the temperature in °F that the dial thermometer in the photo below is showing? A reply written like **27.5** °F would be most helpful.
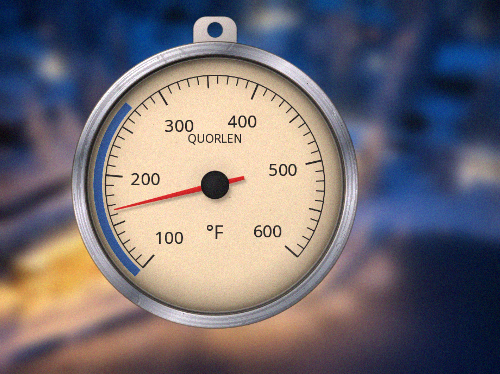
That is **165** °F
